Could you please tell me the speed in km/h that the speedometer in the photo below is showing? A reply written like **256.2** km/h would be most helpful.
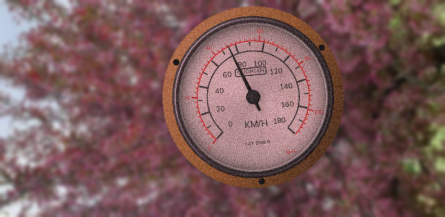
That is **75** km/h
